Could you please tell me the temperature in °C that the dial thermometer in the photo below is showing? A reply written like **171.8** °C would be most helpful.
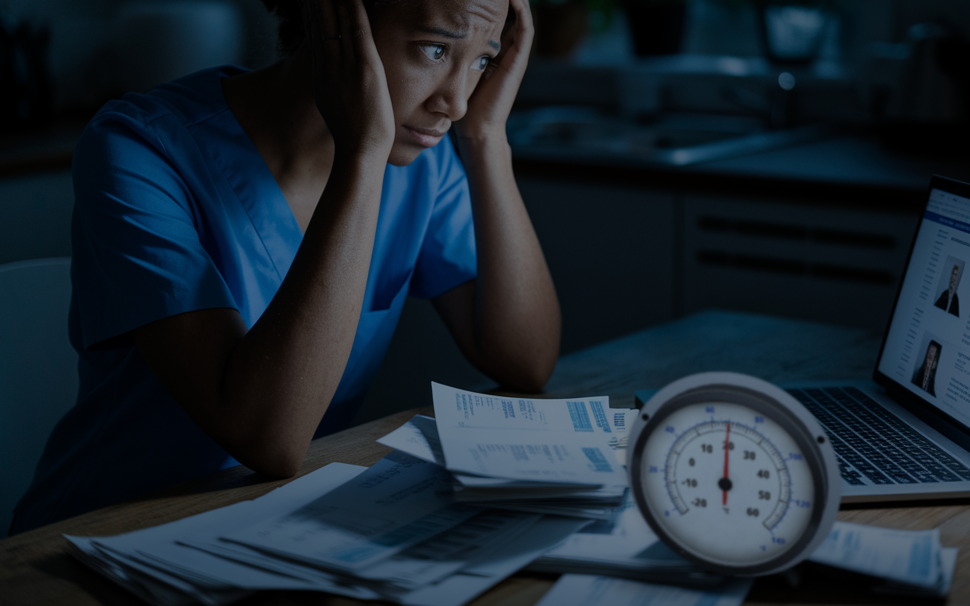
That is **20** °C
